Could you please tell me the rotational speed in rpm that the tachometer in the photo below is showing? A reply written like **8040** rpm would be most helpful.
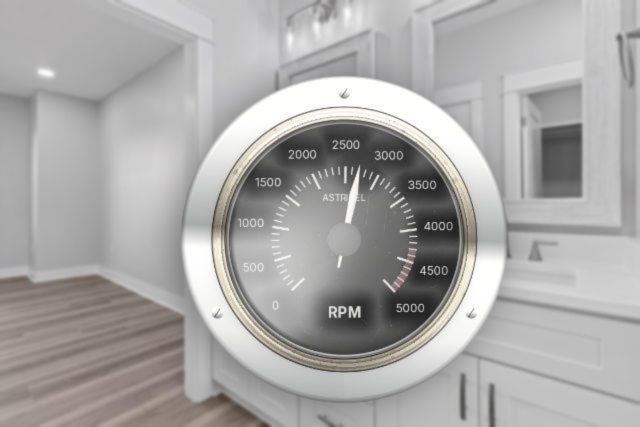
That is **2700** rpm
